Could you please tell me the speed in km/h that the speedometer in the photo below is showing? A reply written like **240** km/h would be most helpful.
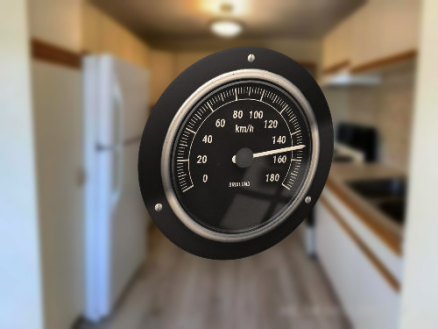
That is **150** km/h
